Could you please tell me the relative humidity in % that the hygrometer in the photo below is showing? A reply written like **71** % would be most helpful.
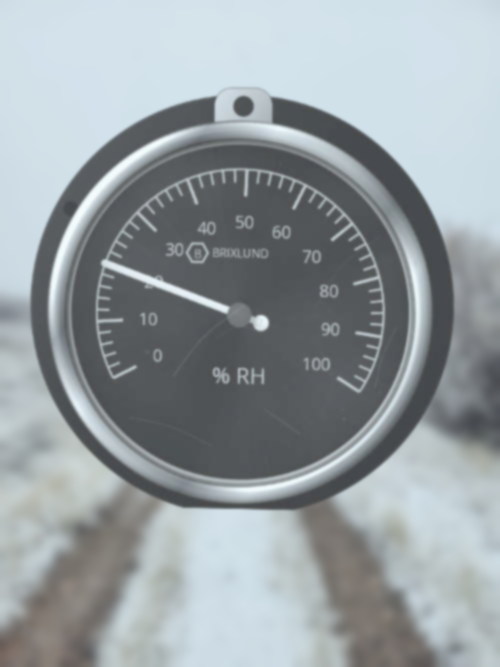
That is **20** %
